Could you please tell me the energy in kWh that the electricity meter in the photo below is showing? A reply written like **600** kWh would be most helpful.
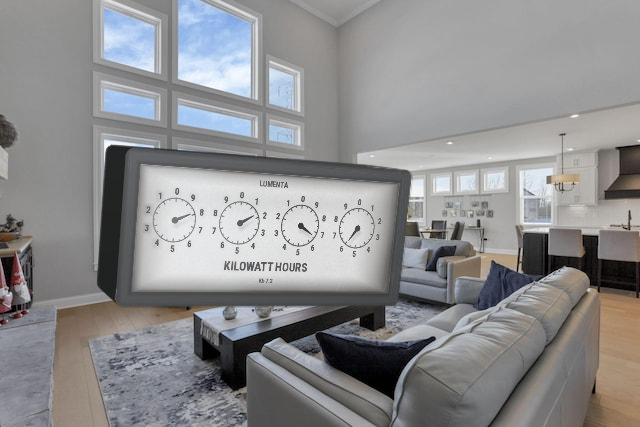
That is **8166** kWh
